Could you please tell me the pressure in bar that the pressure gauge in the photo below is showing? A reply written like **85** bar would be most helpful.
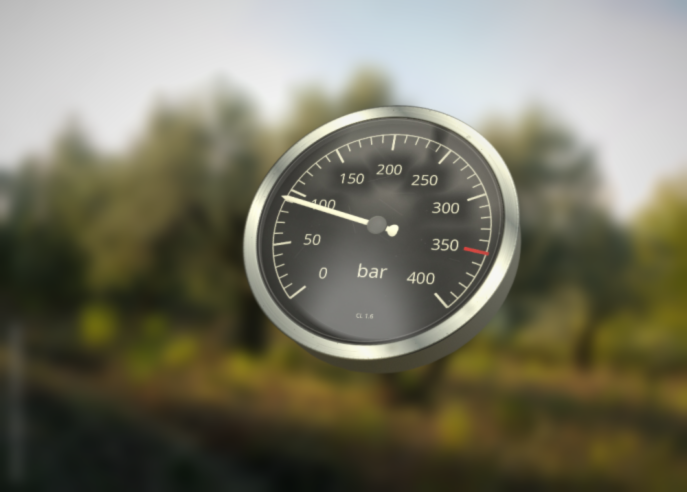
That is **90** bar
